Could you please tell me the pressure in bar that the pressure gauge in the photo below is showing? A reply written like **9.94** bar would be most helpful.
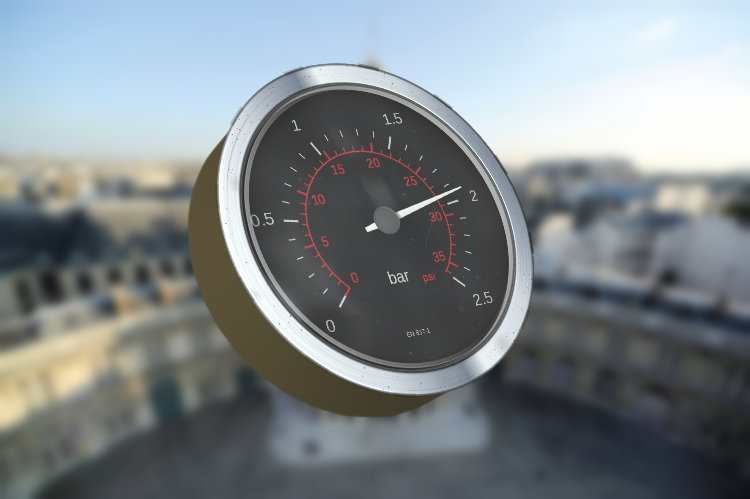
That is **1.95** bar
